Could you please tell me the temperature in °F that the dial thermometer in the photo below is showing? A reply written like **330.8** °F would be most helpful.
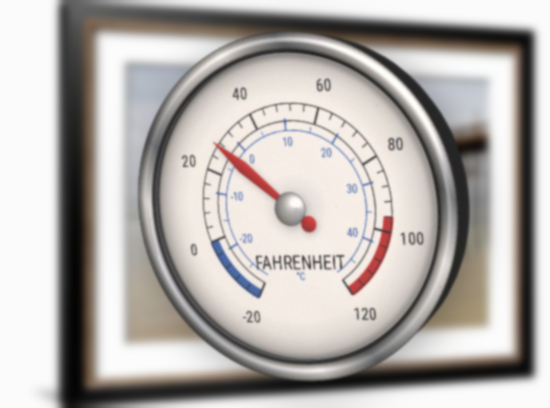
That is **28** °F
